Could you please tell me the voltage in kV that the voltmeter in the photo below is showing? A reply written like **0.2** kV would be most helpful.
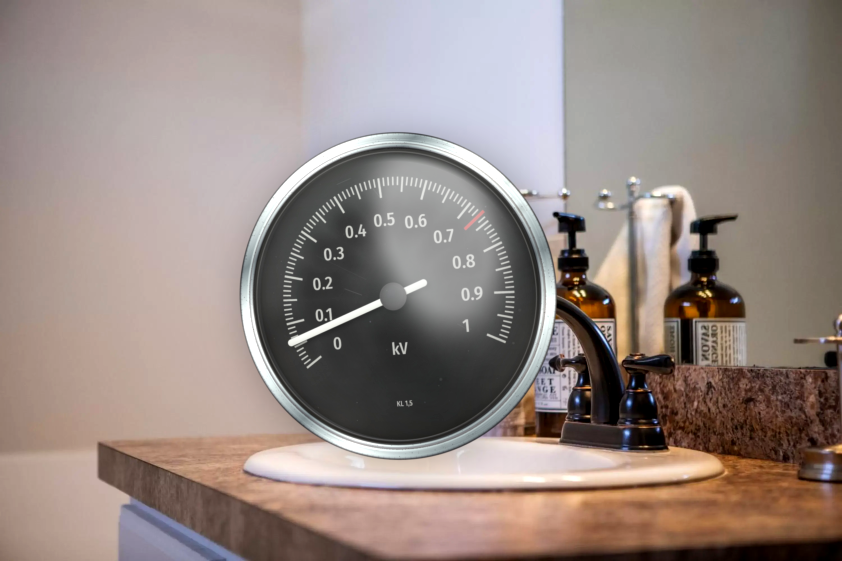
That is **0.06** kV
